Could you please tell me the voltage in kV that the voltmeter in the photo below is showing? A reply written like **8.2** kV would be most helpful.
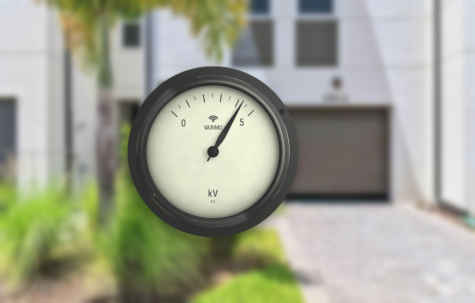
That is **4.25** kV
